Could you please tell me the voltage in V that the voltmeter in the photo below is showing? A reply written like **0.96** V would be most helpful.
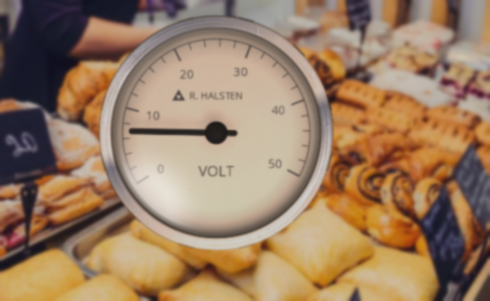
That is **7** V
